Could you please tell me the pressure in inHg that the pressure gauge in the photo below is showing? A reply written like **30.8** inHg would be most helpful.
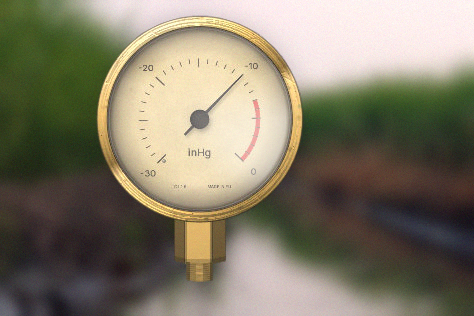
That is **-10** inHg
